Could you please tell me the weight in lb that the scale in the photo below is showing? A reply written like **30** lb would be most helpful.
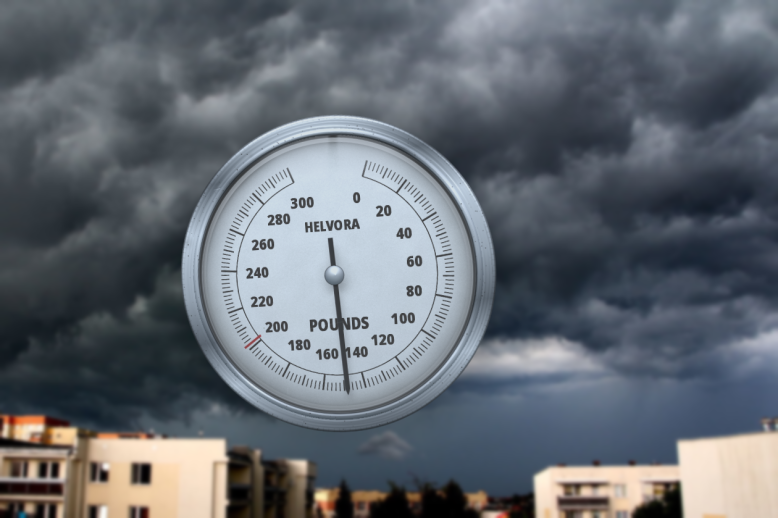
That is **148** lb
